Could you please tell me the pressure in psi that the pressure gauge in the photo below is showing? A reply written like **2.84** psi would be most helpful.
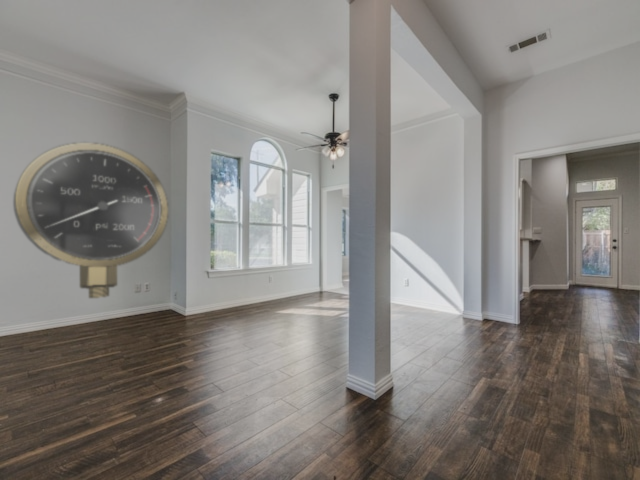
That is **100** psi
